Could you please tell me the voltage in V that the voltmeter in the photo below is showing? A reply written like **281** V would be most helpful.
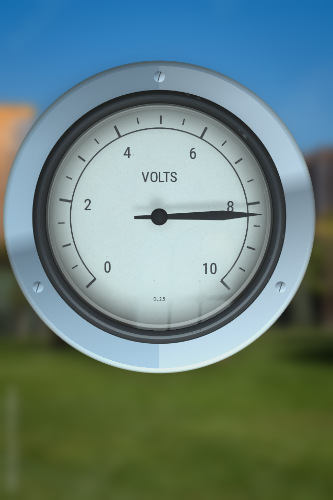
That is **8.25** V
